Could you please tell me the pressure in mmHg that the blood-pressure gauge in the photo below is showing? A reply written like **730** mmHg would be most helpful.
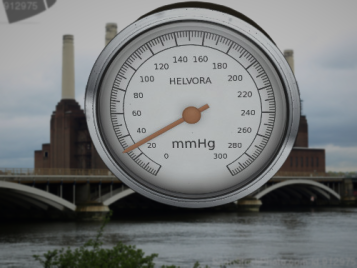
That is **30** mmHg
